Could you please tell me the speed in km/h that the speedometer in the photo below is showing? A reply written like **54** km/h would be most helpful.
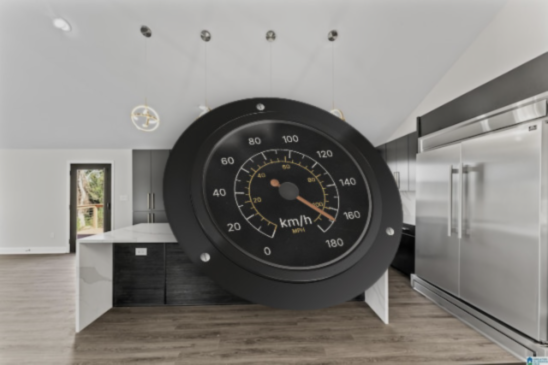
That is **170** km/h
